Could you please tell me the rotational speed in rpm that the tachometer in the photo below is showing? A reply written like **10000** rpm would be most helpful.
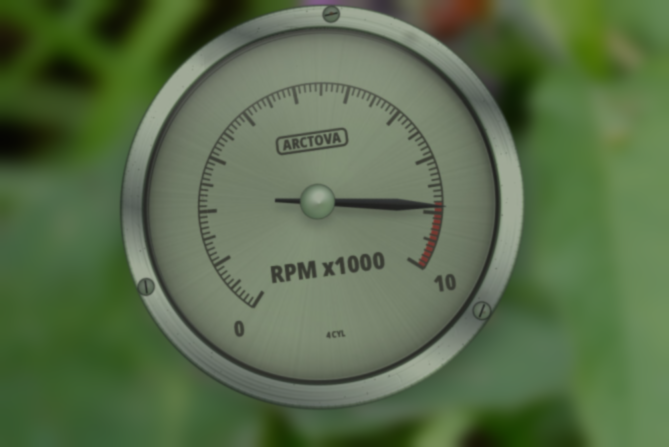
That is **8900** rpm
